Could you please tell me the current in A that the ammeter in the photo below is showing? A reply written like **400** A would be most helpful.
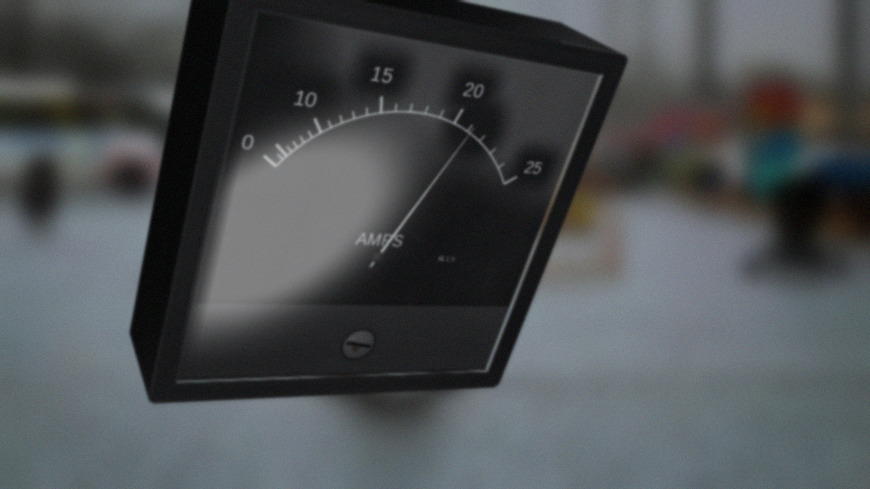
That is **21** A
